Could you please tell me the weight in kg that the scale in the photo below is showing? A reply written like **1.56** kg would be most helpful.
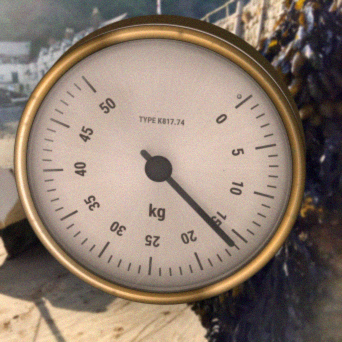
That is **16** kg
